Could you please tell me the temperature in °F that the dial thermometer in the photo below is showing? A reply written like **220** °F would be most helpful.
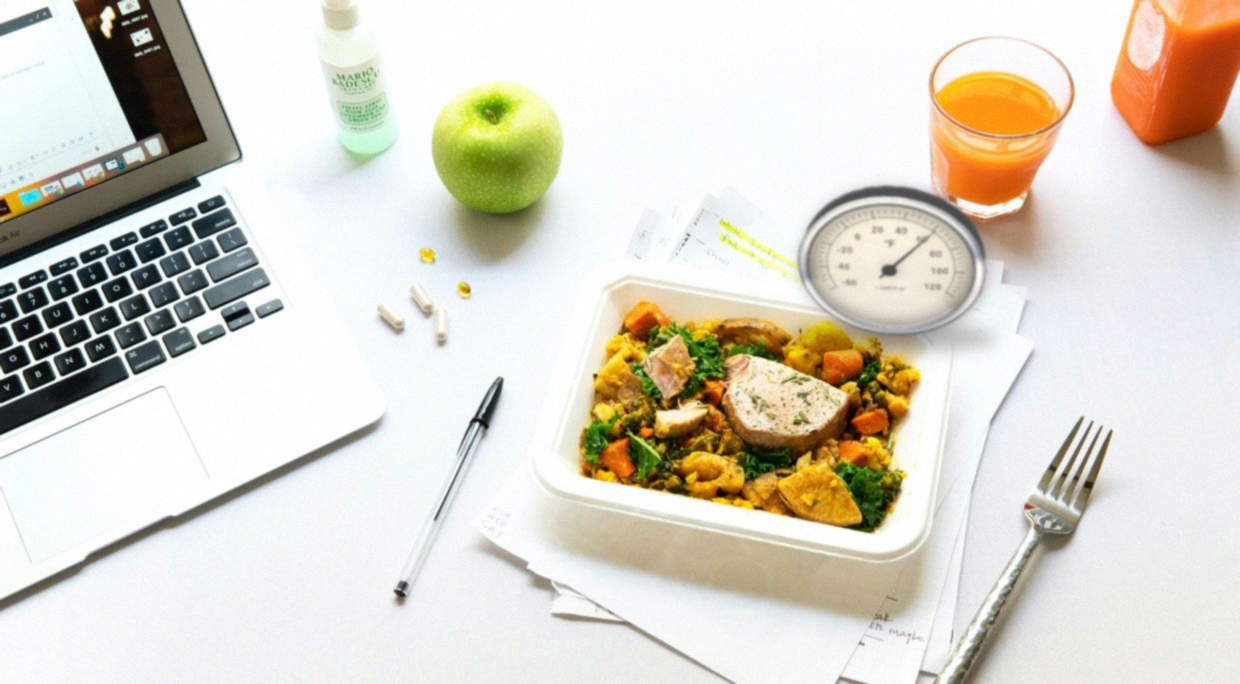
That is **60** °F
